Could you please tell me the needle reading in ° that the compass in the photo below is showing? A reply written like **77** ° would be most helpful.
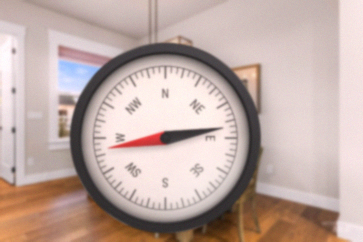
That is **260** °
